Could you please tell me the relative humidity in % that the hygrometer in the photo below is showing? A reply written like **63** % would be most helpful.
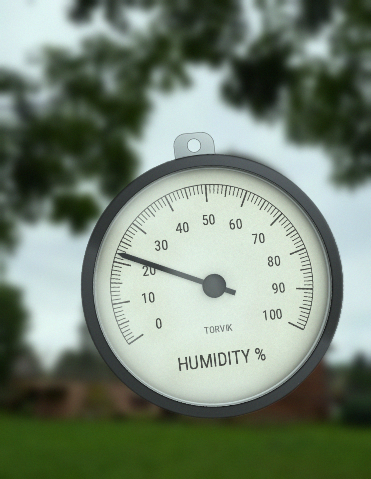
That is **22** %
